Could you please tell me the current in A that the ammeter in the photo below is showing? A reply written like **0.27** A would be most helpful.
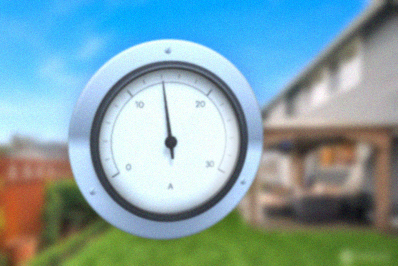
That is **14** A
